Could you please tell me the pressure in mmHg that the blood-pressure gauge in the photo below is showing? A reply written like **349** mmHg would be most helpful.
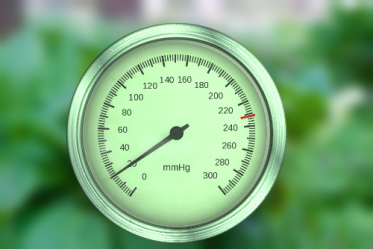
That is **20** mmHg
